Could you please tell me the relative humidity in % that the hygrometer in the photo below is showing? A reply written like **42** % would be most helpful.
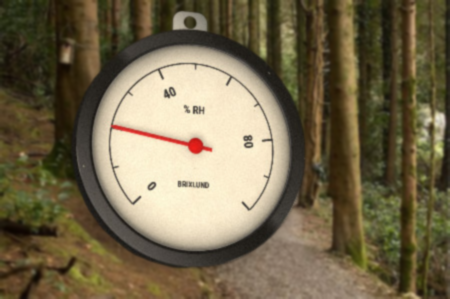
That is **20** %
